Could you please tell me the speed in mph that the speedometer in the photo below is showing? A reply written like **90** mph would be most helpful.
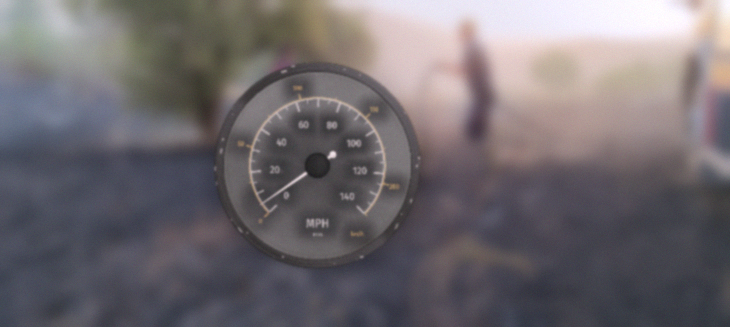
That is **5** mph
